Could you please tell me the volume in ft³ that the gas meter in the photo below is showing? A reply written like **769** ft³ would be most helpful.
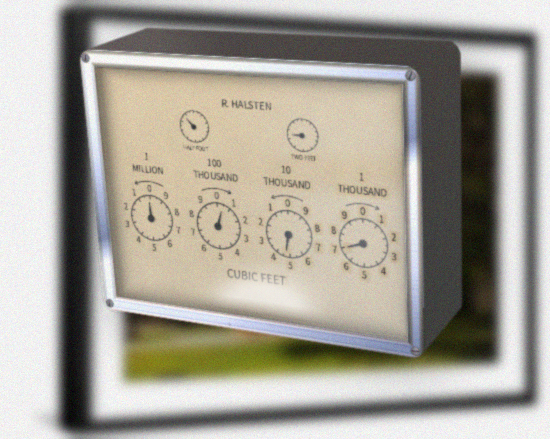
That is **4700** ft³
